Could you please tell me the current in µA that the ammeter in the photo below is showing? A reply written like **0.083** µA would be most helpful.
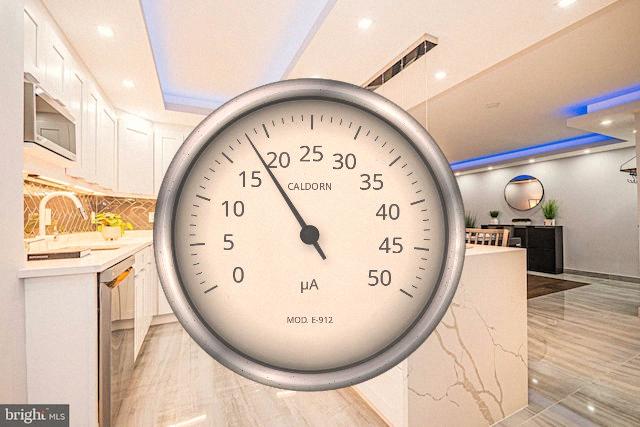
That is **18** µA
